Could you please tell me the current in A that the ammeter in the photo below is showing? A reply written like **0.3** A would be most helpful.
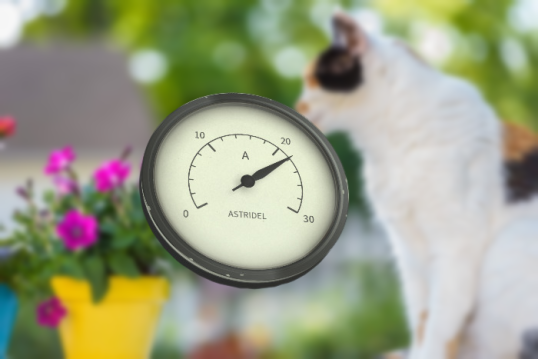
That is **22** A
